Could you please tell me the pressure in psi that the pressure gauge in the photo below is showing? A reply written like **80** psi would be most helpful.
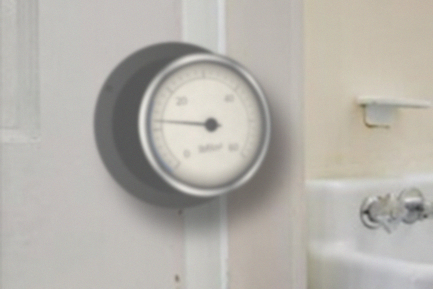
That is **12** psi
